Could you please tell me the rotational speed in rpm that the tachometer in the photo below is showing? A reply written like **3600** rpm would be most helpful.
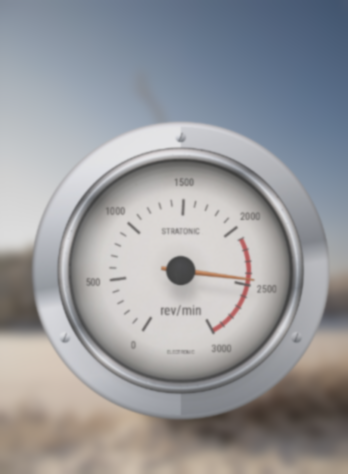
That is **2450** rpm
